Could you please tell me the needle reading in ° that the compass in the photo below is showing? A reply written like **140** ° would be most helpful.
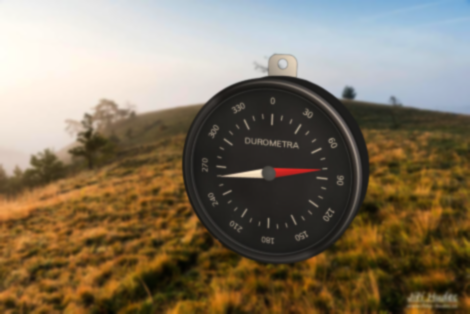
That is **80** °
